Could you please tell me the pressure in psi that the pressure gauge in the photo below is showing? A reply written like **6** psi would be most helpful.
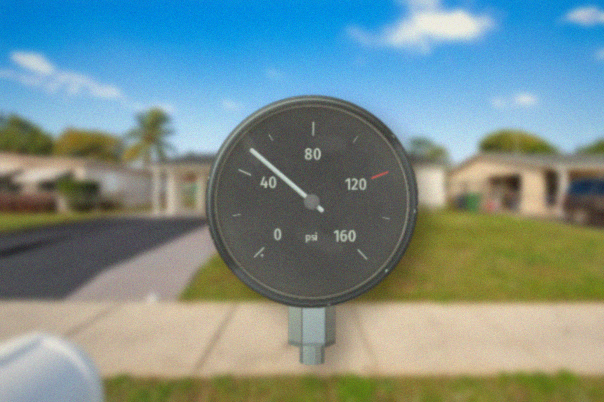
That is **50** psi
